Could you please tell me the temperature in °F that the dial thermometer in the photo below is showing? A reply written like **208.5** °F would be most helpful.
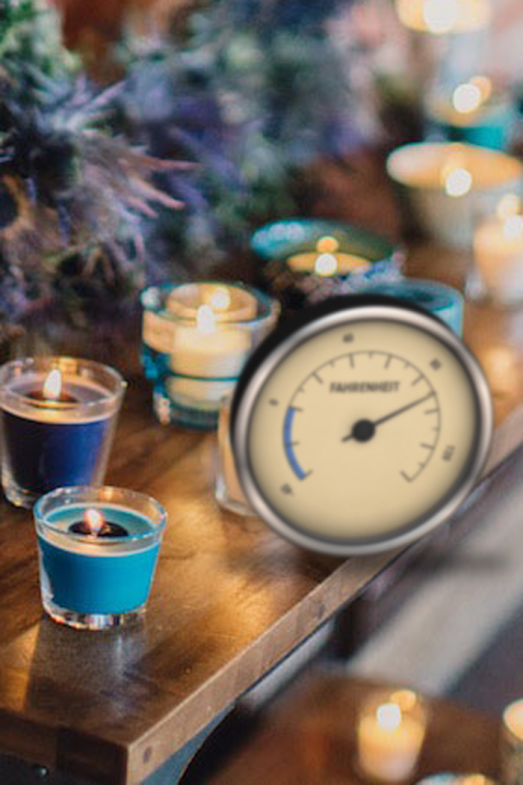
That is **90** °F
